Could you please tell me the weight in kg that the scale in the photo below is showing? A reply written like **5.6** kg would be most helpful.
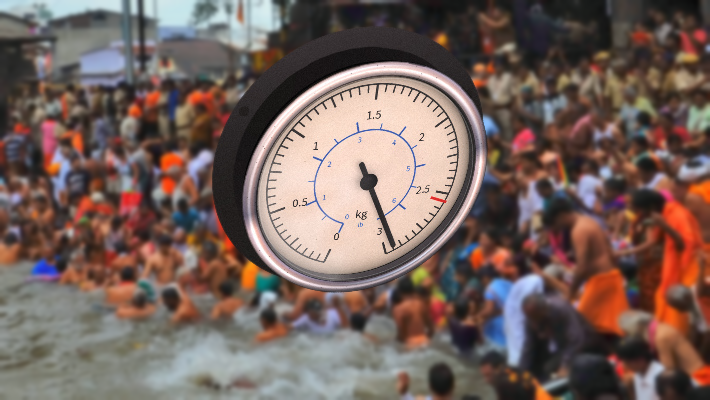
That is **2.95** kg
